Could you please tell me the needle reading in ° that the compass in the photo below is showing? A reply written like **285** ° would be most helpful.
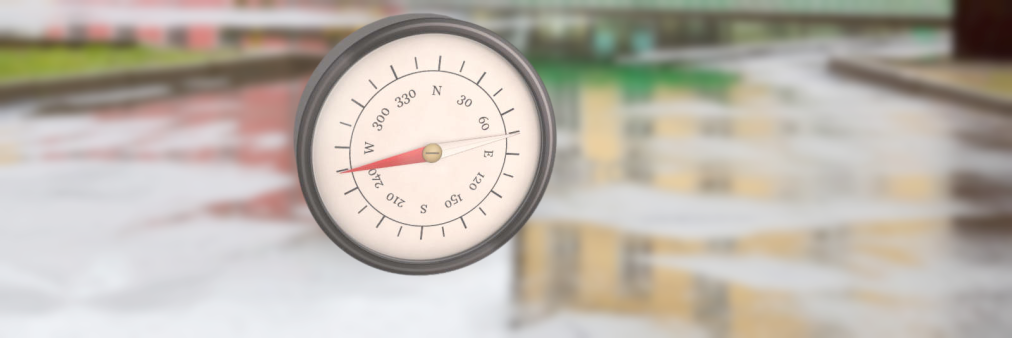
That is **255** °
